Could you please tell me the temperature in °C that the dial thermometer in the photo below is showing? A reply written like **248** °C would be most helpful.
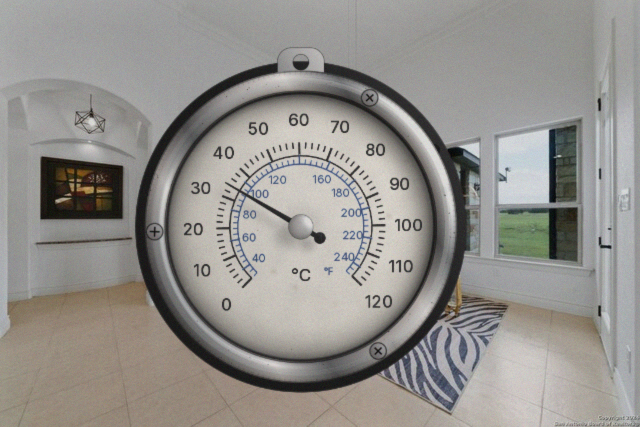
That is **34** °C
